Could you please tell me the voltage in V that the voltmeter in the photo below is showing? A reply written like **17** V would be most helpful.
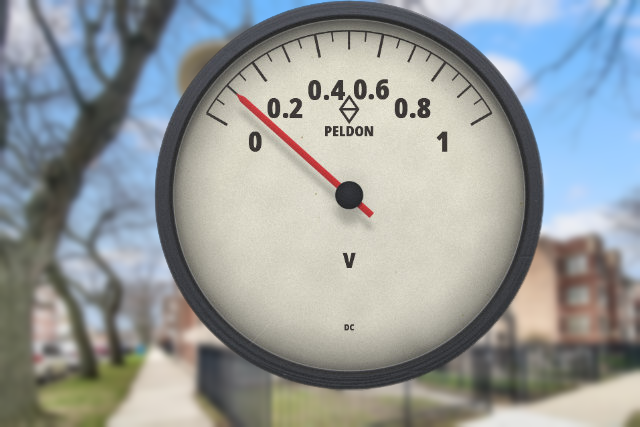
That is **0.1** V
